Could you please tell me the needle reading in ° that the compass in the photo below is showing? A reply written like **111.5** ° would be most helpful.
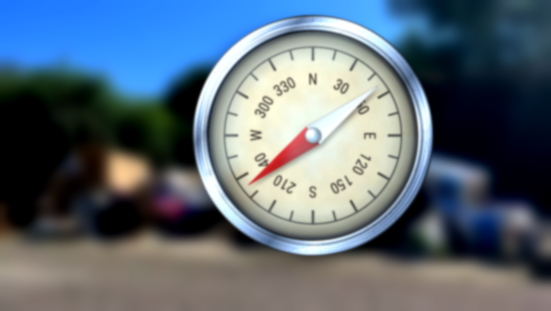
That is **232.5** °
